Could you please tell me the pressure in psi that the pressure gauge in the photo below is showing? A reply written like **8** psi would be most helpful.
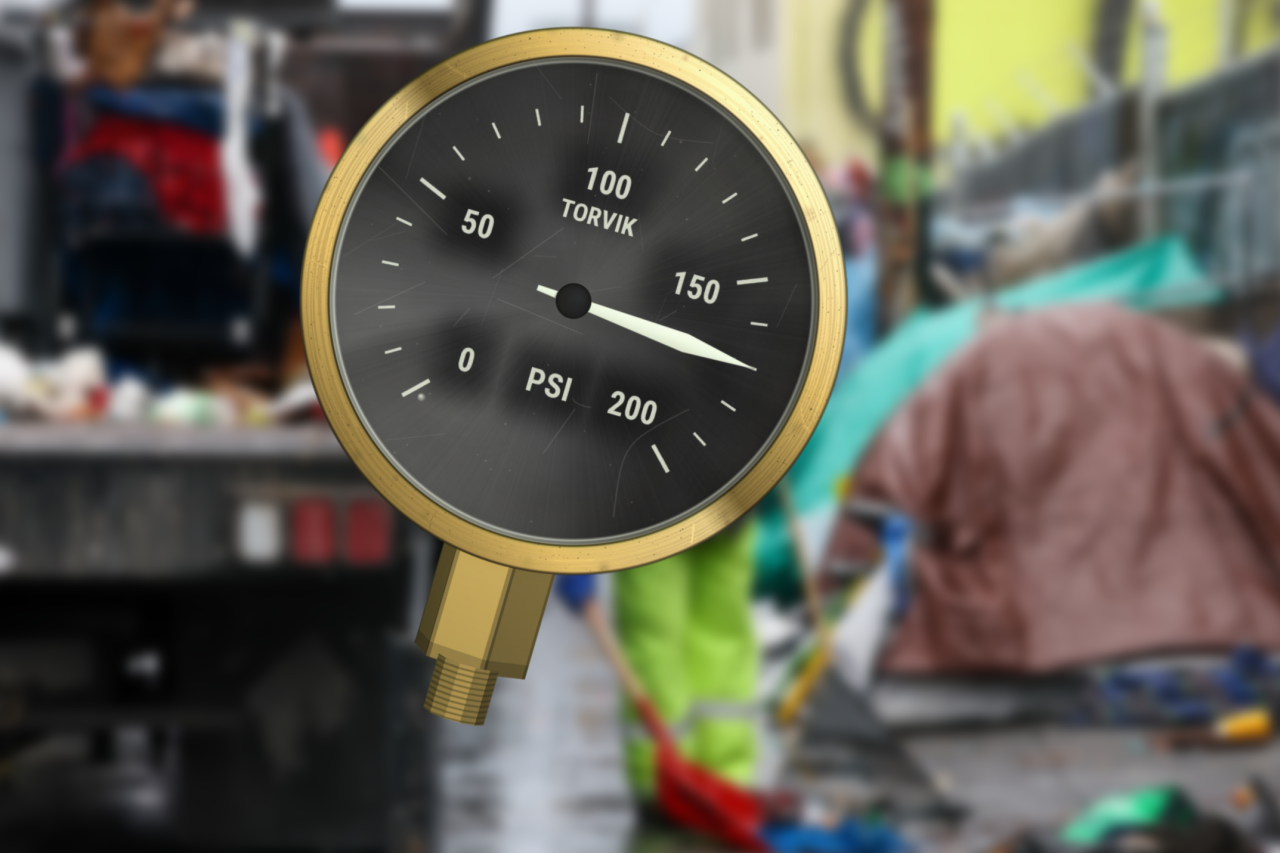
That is **170** psi
